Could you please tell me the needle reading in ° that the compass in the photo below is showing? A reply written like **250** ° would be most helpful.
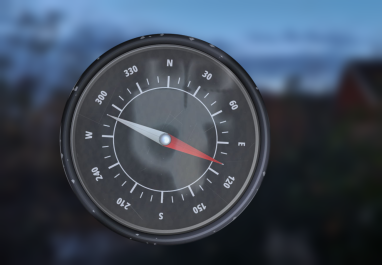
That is **110** °
